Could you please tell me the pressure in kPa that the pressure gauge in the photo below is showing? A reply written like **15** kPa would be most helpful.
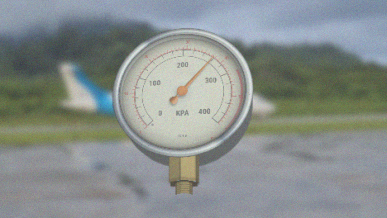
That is **260** kPa
